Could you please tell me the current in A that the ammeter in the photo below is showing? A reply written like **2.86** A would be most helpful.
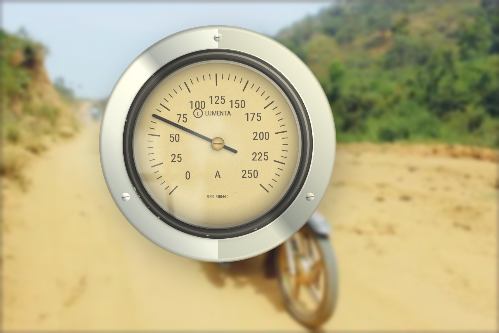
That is **65** A
